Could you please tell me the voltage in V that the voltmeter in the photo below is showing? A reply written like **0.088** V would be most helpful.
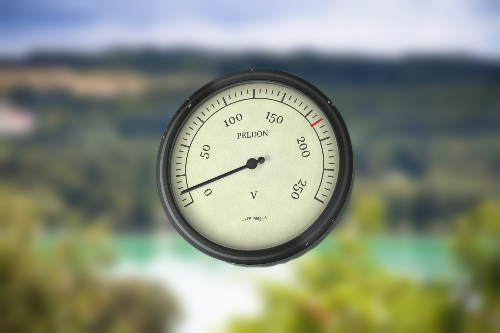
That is **10** V
